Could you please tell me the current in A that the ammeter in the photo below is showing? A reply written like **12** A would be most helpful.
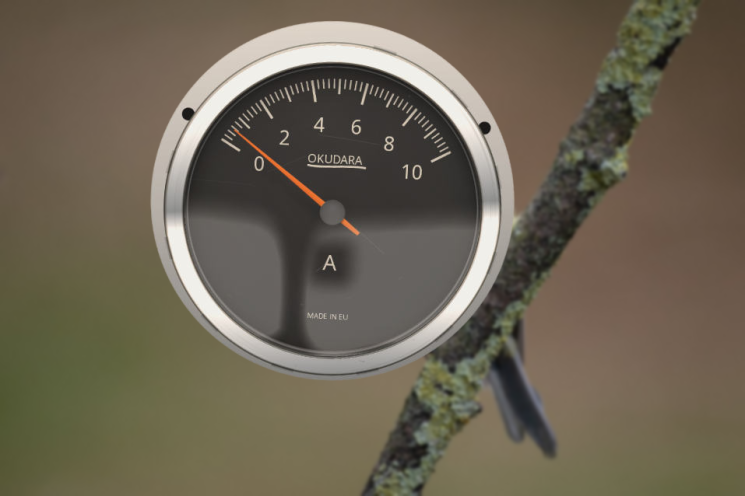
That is **0.6** A
